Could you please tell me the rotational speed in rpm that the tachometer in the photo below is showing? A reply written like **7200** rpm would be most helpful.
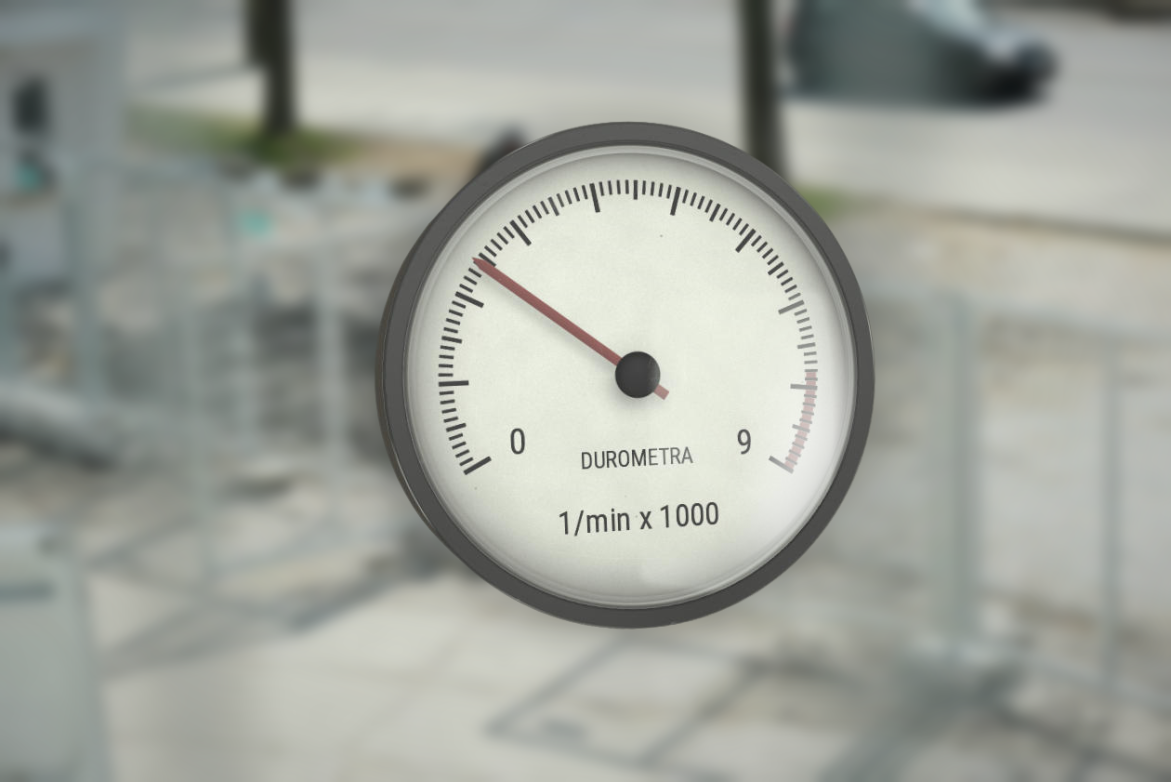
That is **2400** rpm
